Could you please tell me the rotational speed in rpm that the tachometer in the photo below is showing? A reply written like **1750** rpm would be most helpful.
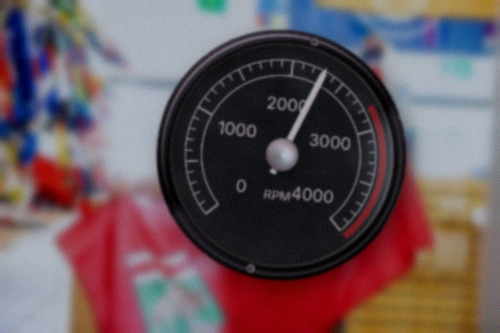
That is **2300** rpm
